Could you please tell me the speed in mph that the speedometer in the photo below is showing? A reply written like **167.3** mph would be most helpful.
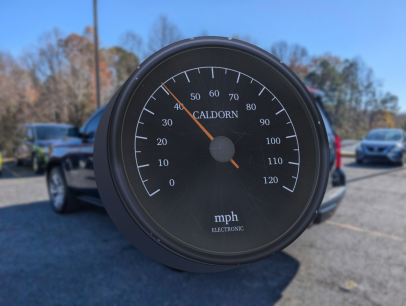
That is **40** mph
